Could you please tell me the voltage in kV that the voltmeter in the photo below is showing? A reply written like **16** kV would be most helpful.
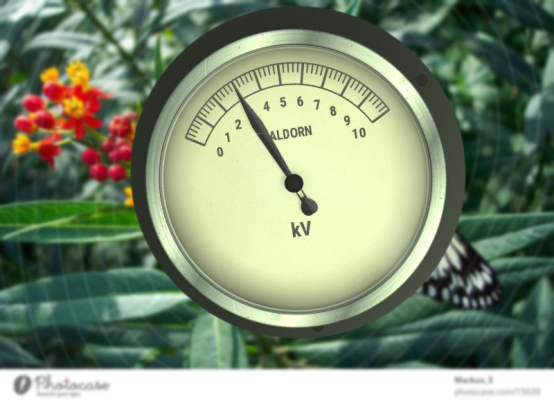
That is **3** kV
